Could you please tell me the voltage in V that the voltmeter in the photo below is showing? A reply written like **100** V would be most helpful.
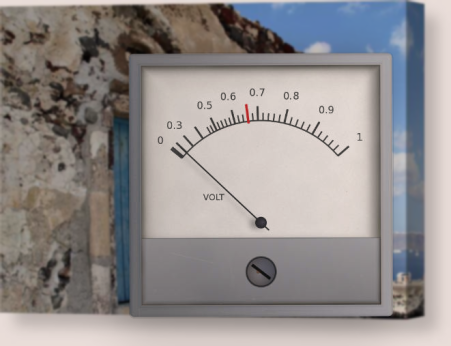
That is **0.2** V
